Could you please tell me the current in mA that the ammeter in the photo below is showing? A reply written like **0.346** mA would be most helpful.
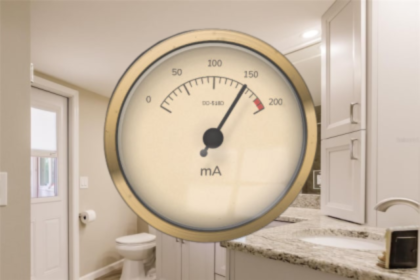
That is **150** mA
